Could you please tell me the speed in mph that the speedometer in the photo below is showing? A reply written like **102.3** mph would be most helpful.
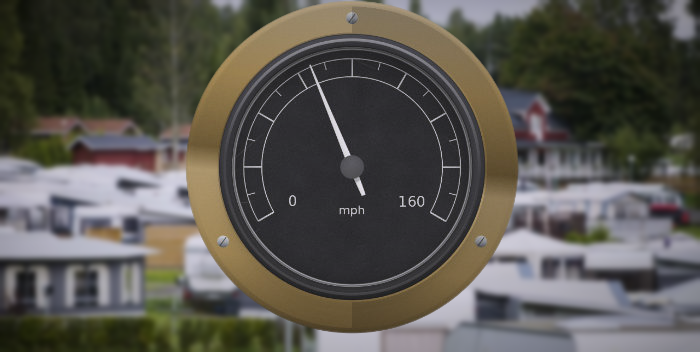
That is **65** mph
